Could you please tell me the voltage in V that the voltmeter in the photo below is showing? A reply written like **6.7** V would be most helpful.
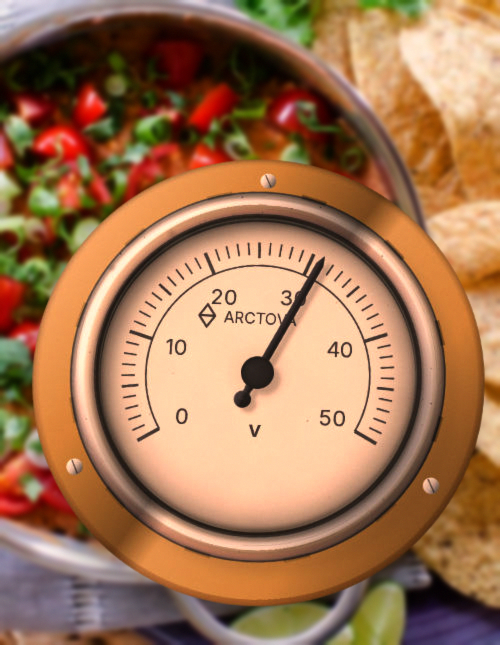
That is **31** V
